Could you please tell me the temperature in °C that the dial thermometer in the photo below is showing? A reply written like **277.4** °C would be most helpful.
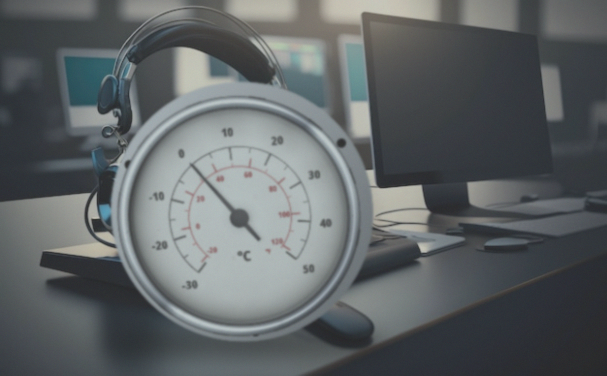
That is **0** °C
